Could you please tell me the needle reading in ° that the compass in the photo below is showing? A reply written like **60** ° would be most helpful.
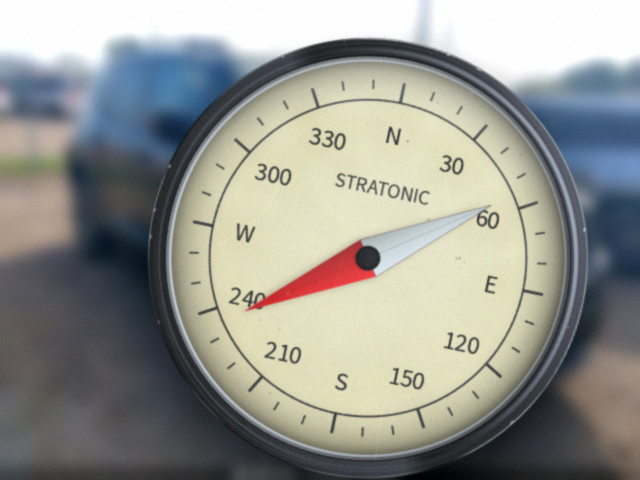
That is **235** °
